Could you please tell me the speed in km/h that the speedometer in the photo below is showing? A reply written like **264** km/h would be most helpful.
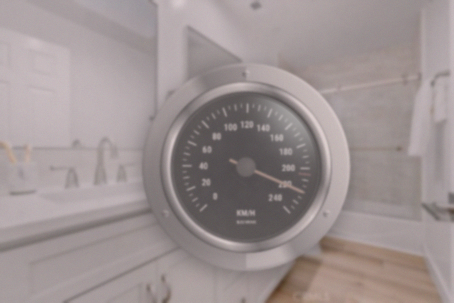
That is **220** km/h
